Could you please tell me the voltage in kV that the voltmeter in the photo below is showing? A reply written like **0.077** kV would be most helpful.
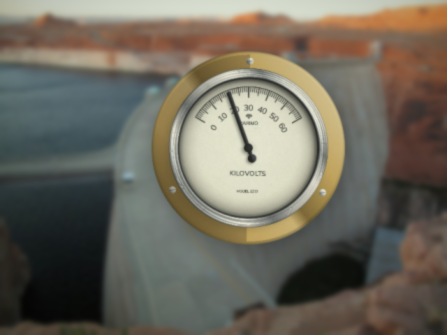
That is **20** kV
